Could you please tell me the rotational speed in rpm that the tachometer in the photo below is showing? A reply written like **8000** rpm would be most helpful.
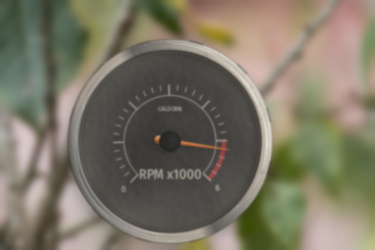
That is **5200** rpm
